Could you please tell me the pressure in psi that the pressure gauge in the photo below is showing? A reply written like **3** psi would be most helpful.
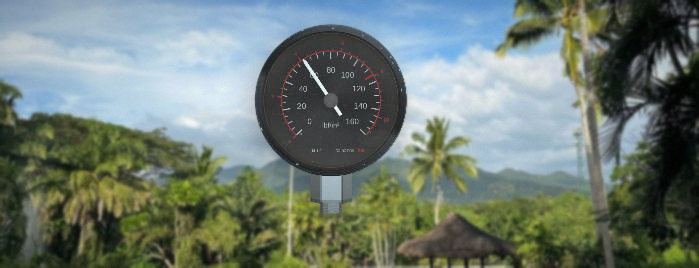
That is **60** psi
